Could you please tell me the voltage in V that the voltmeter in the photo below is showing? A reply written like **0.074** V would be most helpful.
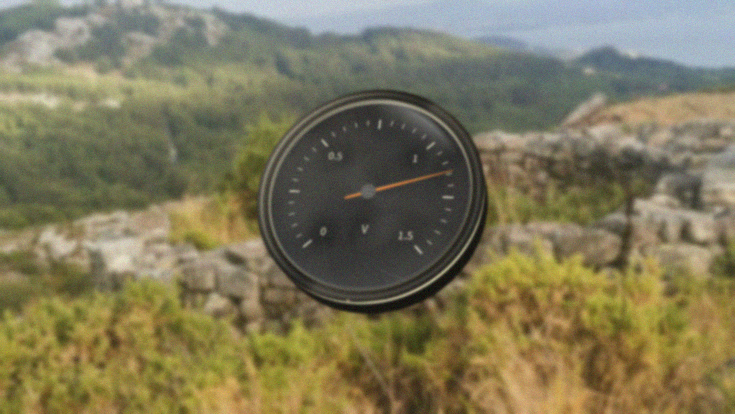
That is **1.15** V
